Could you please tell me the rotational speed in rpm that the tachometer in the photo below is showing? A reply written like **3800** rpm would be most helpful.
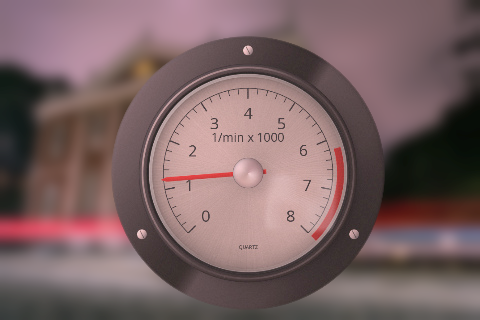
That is **1200** rpm
